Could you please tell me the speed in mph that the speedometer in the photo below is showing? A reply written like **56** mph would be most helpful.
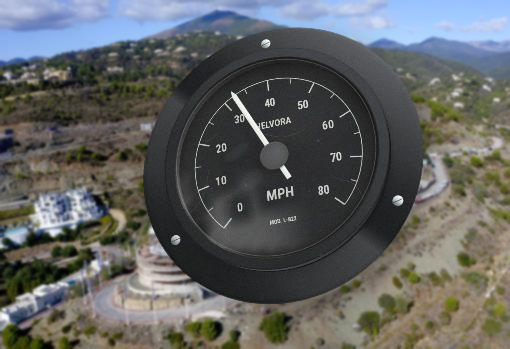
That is **32.5** mph
